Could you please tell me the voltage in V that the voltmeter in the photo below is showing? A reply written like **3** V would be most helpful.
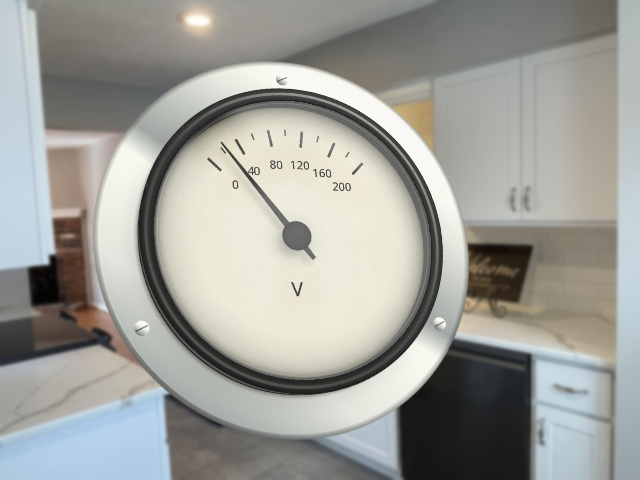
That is **20** V
